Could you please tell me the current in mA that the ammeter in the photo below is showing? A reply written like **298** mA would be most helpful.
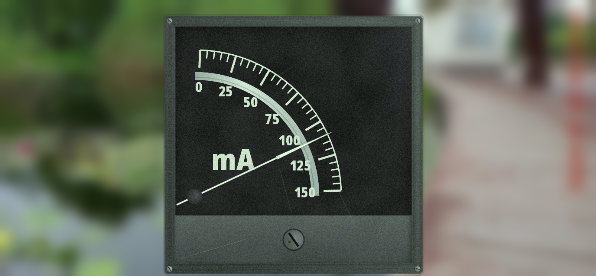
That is **110** mA
